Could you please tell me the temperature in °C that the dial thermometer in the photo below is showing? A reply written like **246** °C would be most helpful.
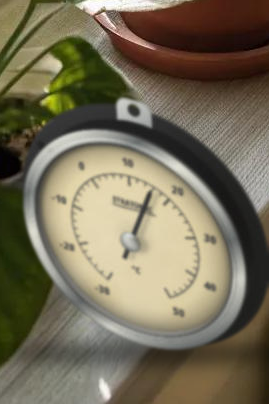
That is **16** °C
